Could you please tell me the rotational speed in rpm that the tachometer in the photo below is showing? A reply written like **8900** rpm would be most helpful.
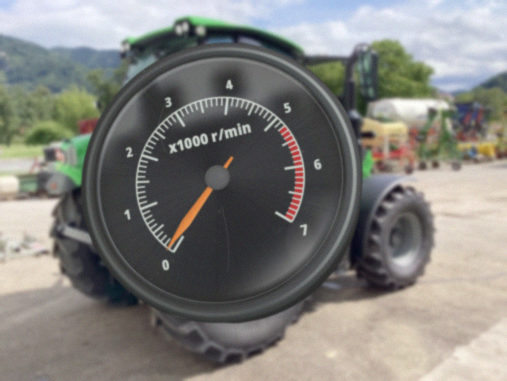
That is **100** rpm
